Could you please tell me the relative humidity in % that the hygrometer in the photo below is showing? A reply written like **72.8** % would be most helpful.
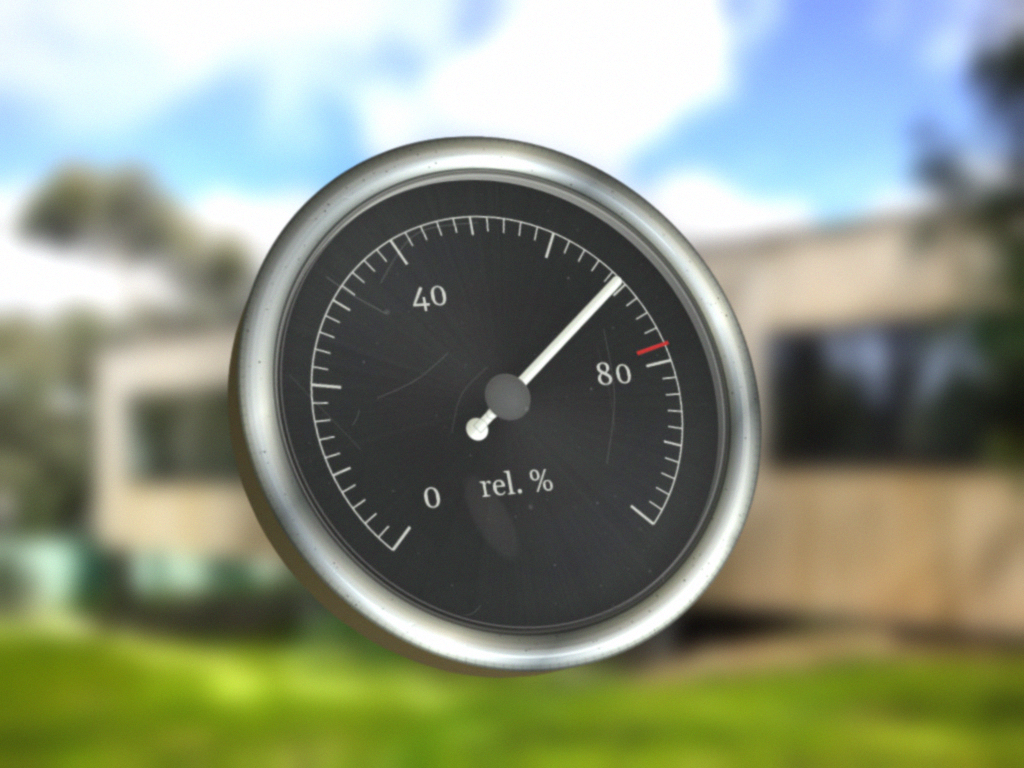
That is **69** %
